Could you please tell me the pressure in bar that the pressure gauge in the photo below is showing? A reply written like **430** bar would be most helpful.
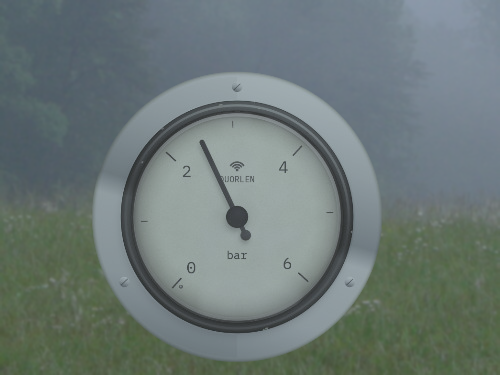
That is **2.5** bar
